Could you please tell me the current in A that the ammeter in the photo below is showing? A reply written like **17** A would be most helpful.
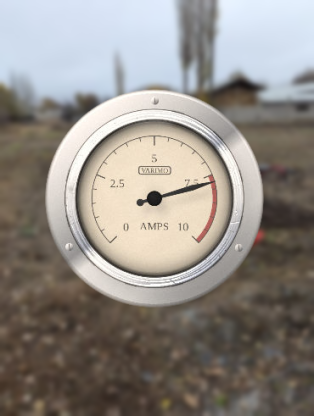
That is **7.75** A
